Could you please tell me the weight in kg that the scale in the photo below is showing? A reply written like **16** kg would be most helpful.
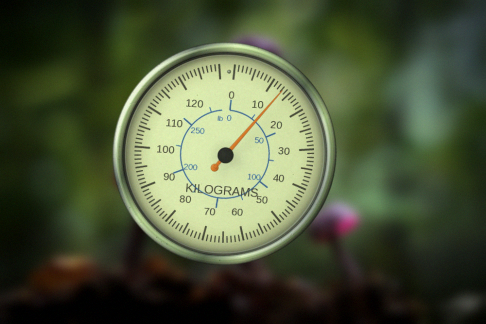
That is **13** kg
